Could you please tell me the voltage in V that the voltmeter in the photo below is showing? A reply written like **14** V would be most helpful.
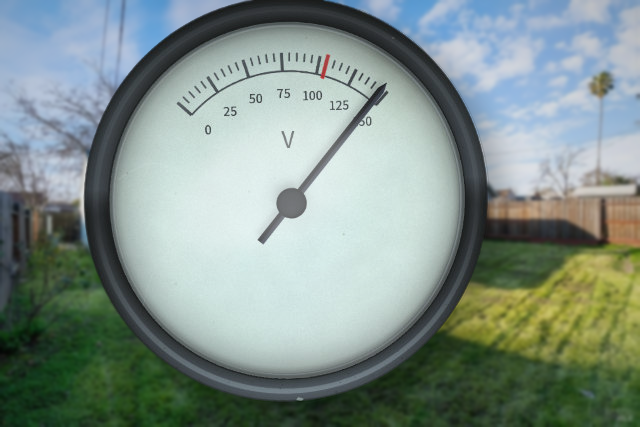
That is **145** V
